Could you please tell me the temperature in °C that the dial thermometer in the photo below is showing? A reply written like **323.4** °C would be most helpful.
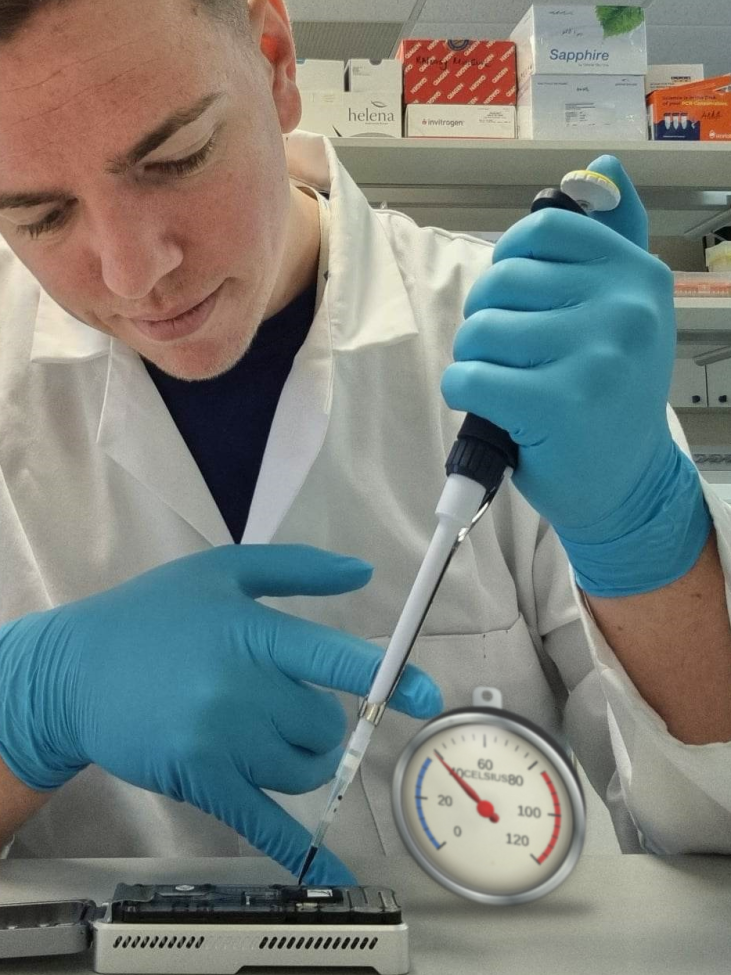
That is **40** °C
